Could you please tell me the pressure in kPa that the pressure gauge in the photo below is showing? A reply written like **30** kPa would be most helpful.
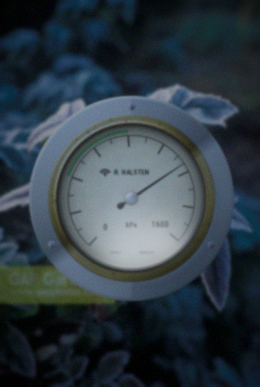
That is **1150** kPa
